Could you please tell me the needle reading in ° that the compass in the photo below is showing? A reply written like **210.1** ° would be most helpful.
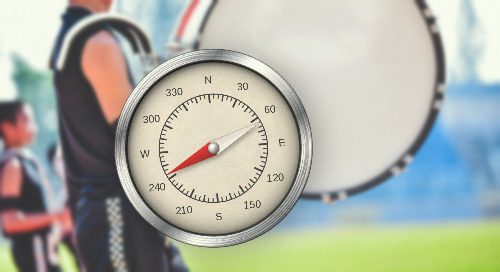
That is **245** °
